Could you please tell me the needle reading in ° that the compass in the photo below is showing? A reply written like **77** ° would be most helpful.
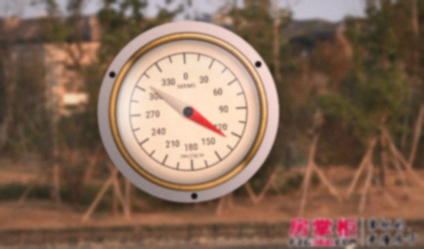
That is **127.5** °
